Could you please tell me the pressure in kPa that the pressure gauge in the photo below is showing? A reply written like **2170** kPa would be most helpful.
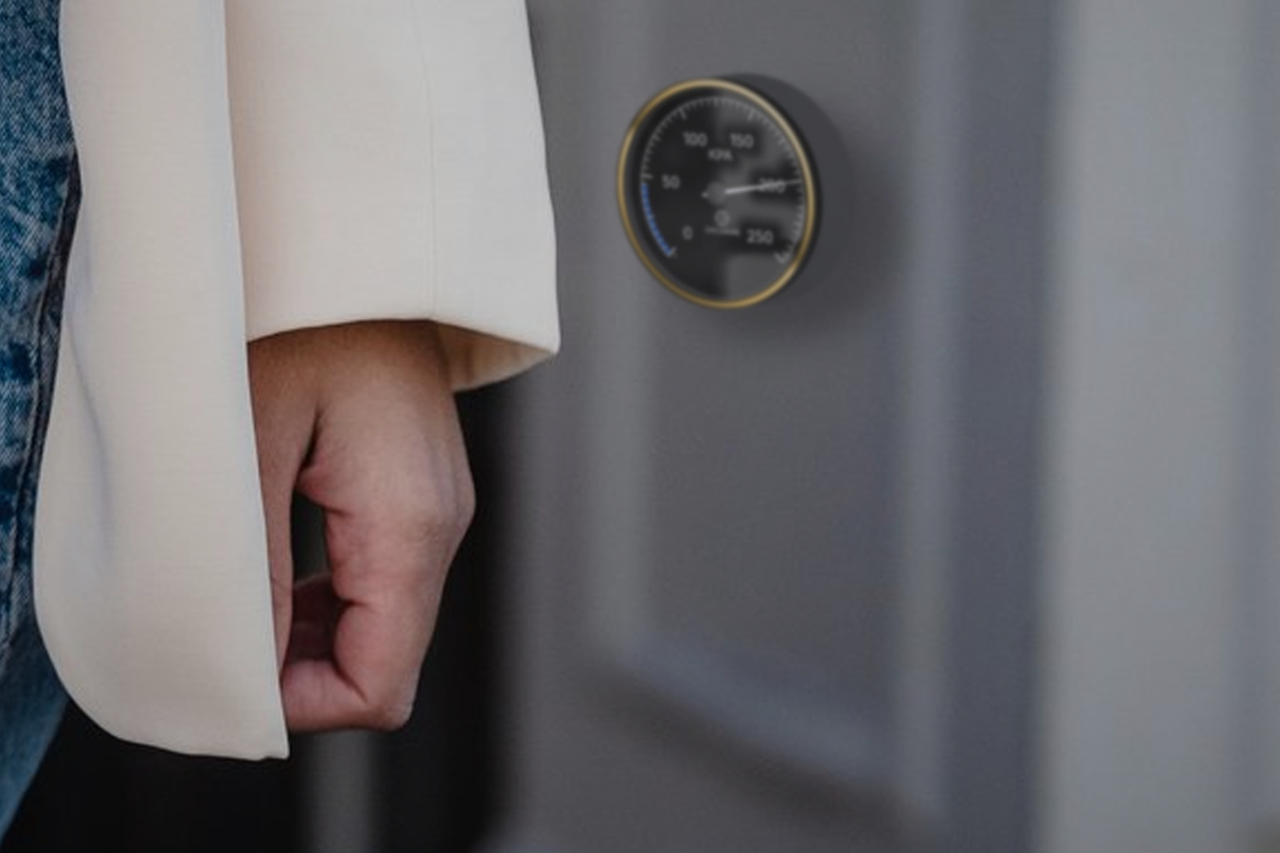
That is **200** kPa
